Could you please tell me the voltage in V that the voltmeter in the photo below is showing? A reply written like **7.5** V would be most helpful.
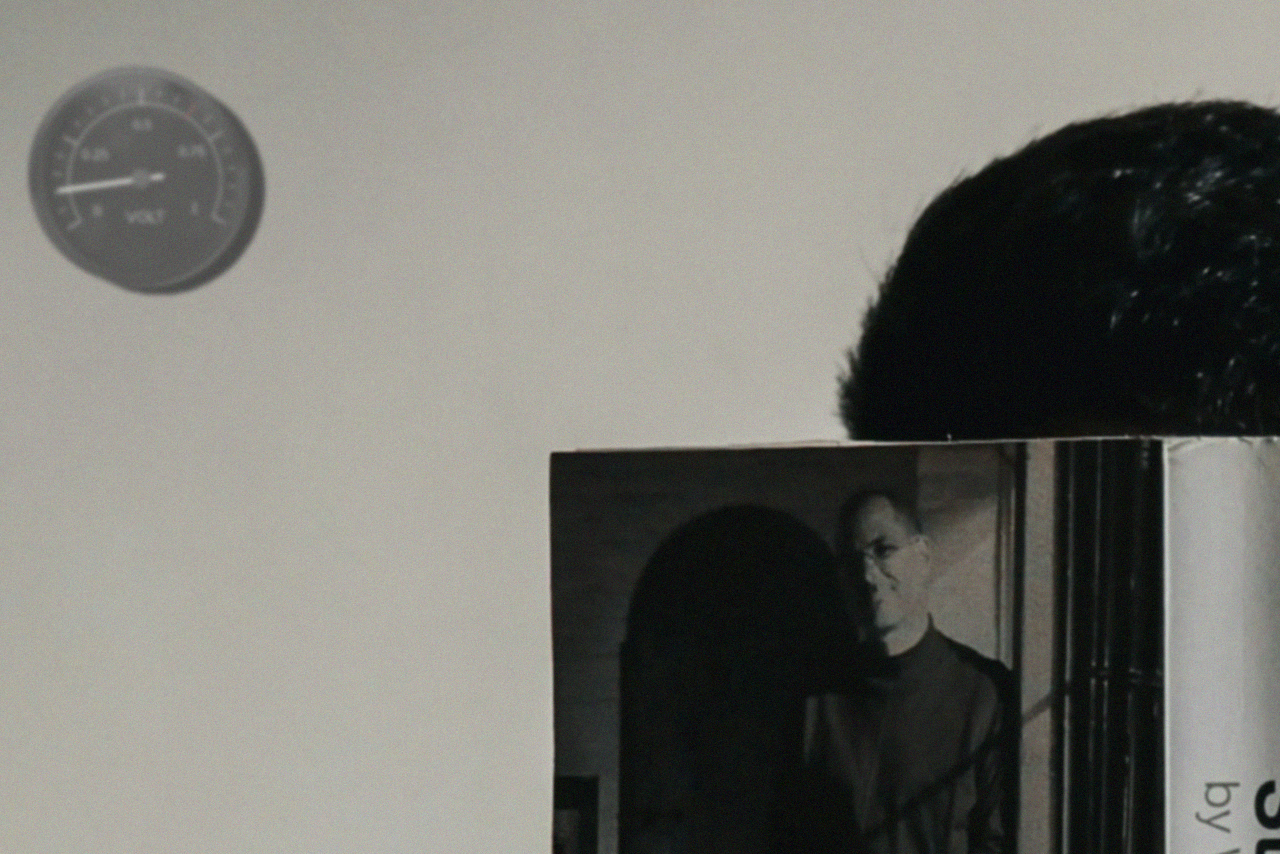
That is **0.1** V
